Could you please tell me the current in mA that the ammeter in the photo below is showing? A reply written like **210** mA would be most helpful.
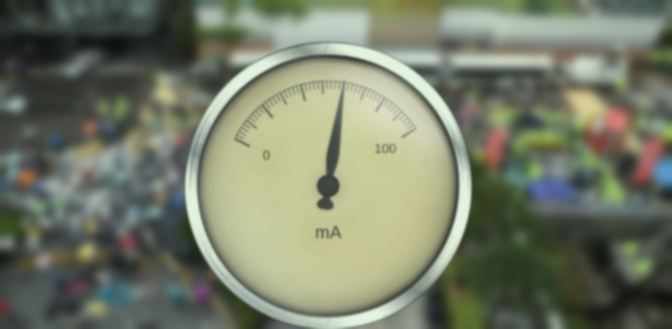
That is **60** mA
